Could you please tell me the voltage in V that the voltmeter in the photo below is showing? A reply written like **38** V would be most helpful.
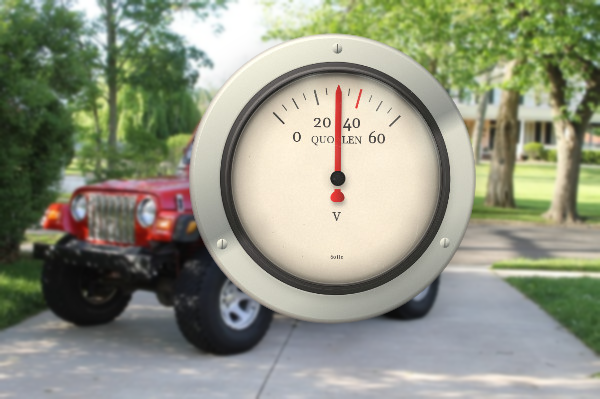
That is **30** V
